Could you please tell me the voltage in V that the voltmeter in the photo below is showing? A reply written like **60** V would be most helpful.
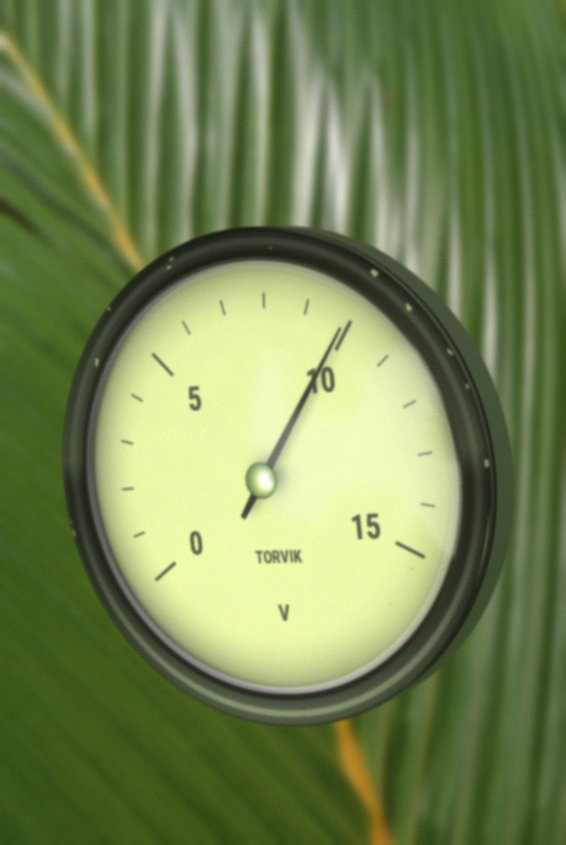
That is **10** V
